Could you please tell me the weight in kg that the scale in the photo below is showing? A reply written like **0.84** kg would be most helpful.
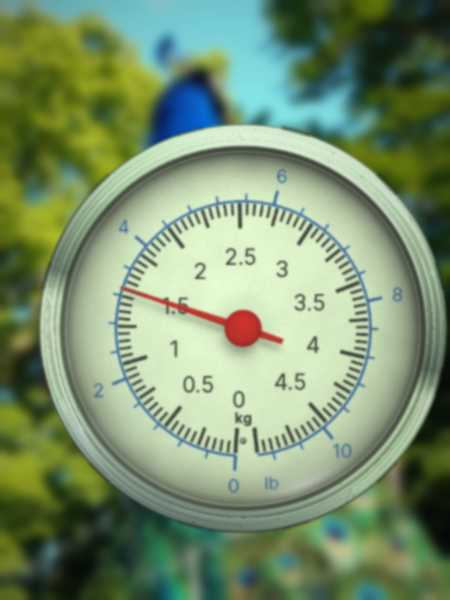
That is **1.5** kg
